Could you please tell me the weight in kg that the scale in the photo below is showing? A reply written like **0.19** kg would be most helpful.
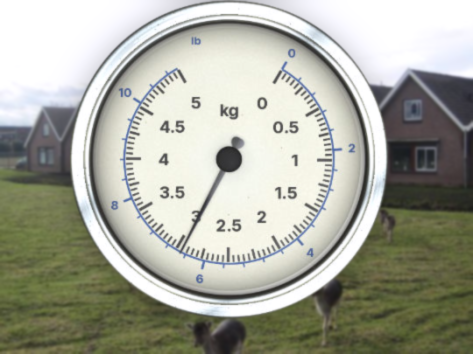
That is **2.95** kg
